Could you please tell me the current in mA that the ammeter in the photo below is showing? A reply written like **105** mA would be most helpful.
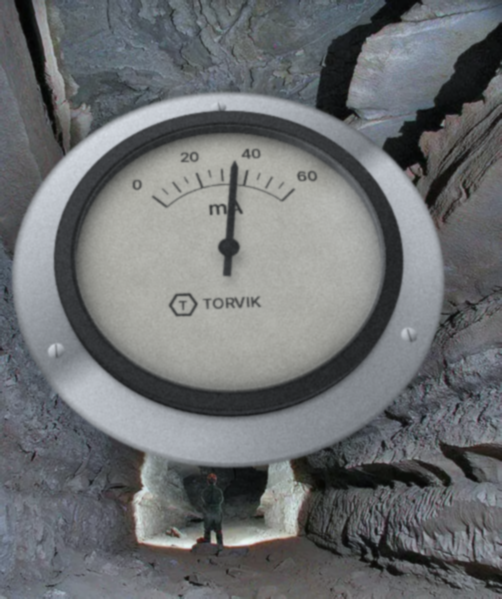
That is **35** mA
